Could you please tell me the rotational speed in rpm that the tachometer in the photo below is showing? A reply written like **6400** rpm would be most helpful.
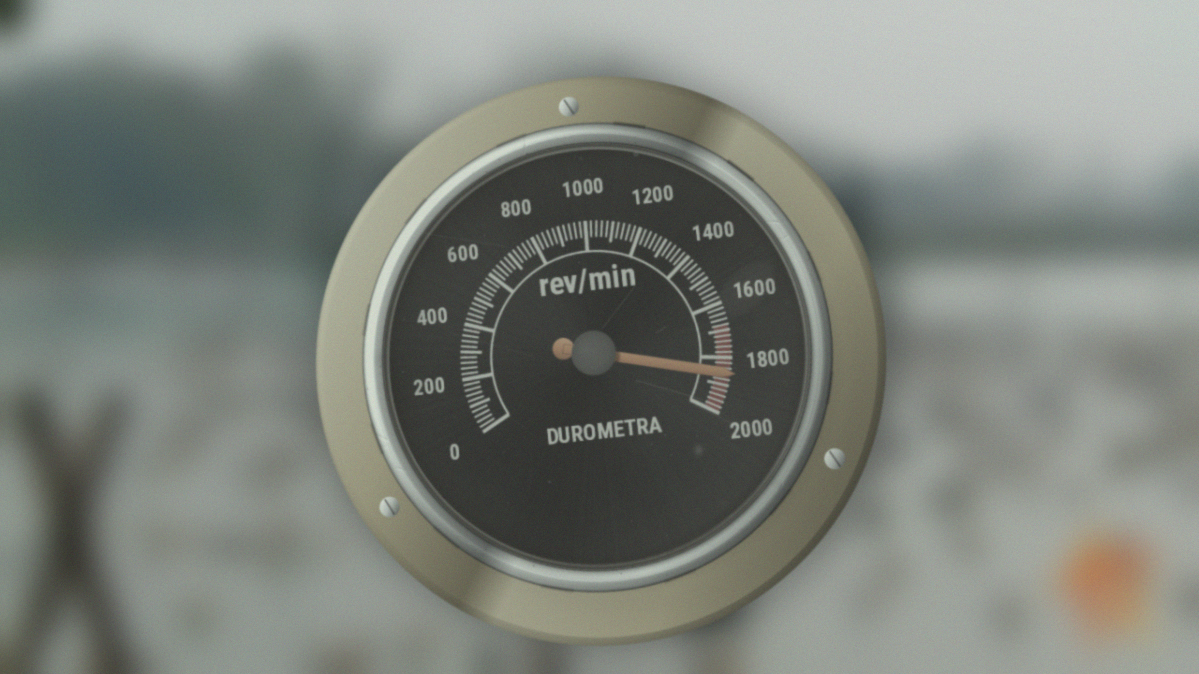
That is **1860** rpm
